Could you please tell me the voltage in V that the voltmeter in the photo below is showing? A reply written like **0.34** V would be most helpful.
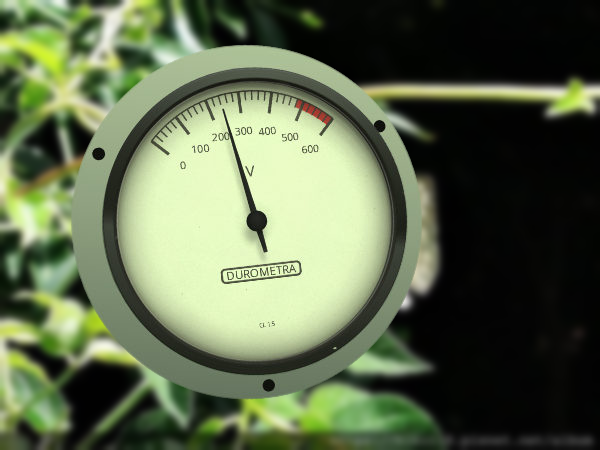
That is **240** V
